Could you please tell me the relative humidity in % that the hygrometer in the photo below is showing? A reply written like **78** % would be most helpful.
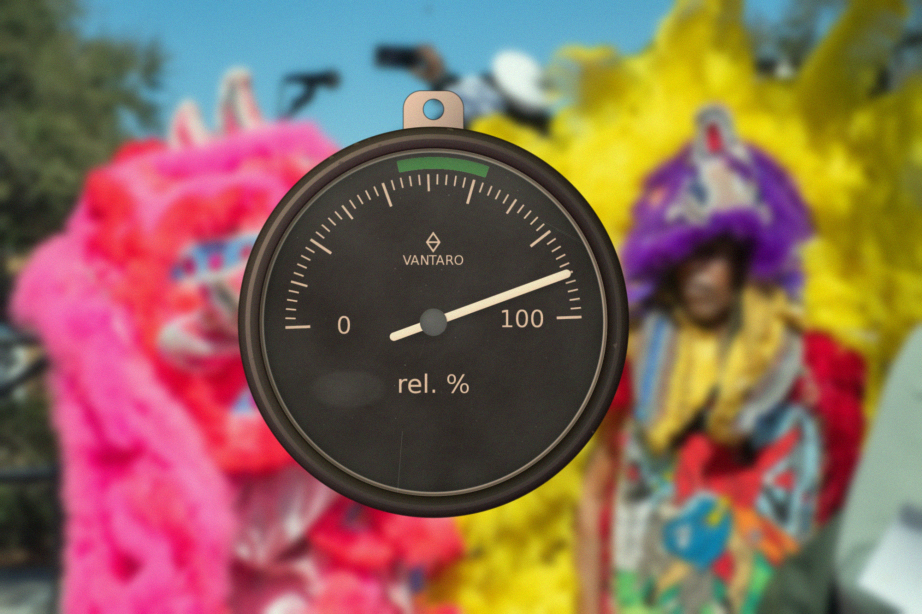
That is **90** %
